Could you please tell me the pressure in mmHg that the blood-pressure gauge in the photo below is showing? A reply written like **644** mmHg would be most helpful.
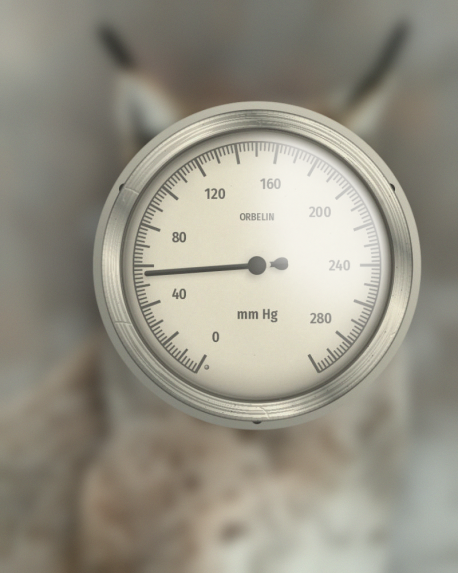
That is **56** mmHg
